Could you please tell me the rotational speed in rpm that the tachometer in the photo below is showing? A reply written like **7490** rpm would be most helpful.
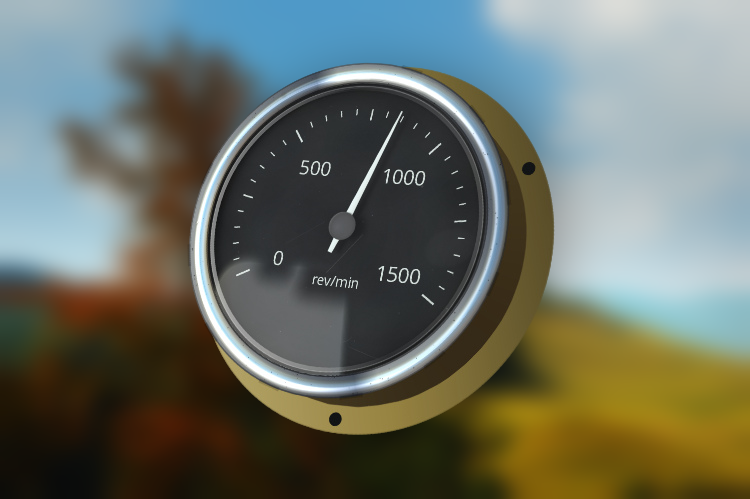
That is **850** rpm
